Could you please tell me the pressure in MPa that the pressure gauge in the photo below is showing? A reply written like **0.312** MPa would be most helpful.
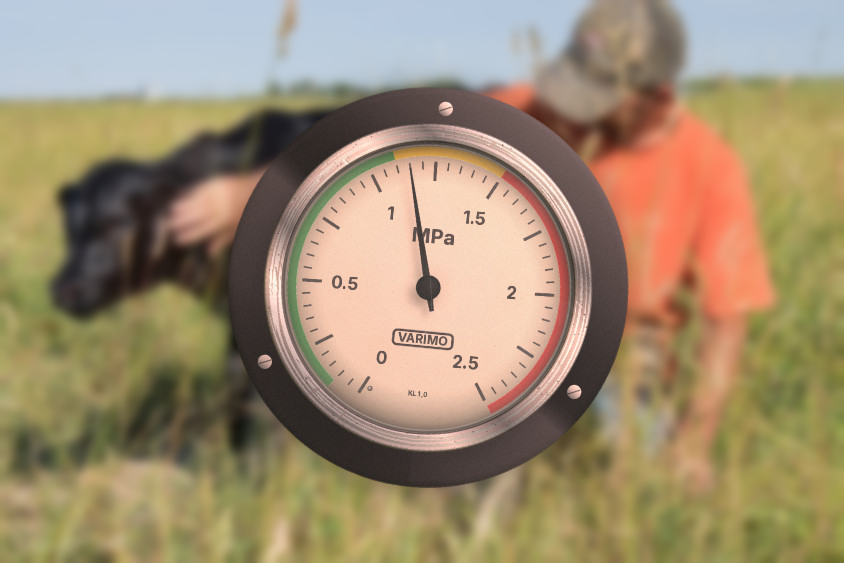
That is **1.15** MPa
